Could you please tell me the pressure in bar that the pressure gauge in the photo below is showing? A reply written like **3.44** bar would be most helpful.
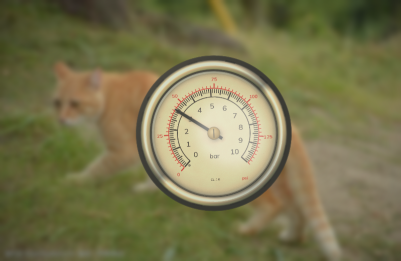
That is **3** bar
